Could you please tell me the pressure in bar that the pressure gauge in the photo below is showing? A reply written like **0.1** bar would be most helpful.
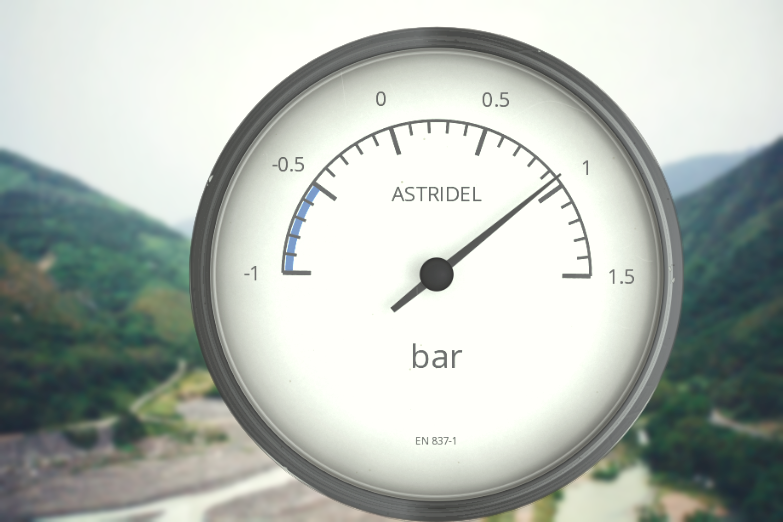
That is **0.95** bar
